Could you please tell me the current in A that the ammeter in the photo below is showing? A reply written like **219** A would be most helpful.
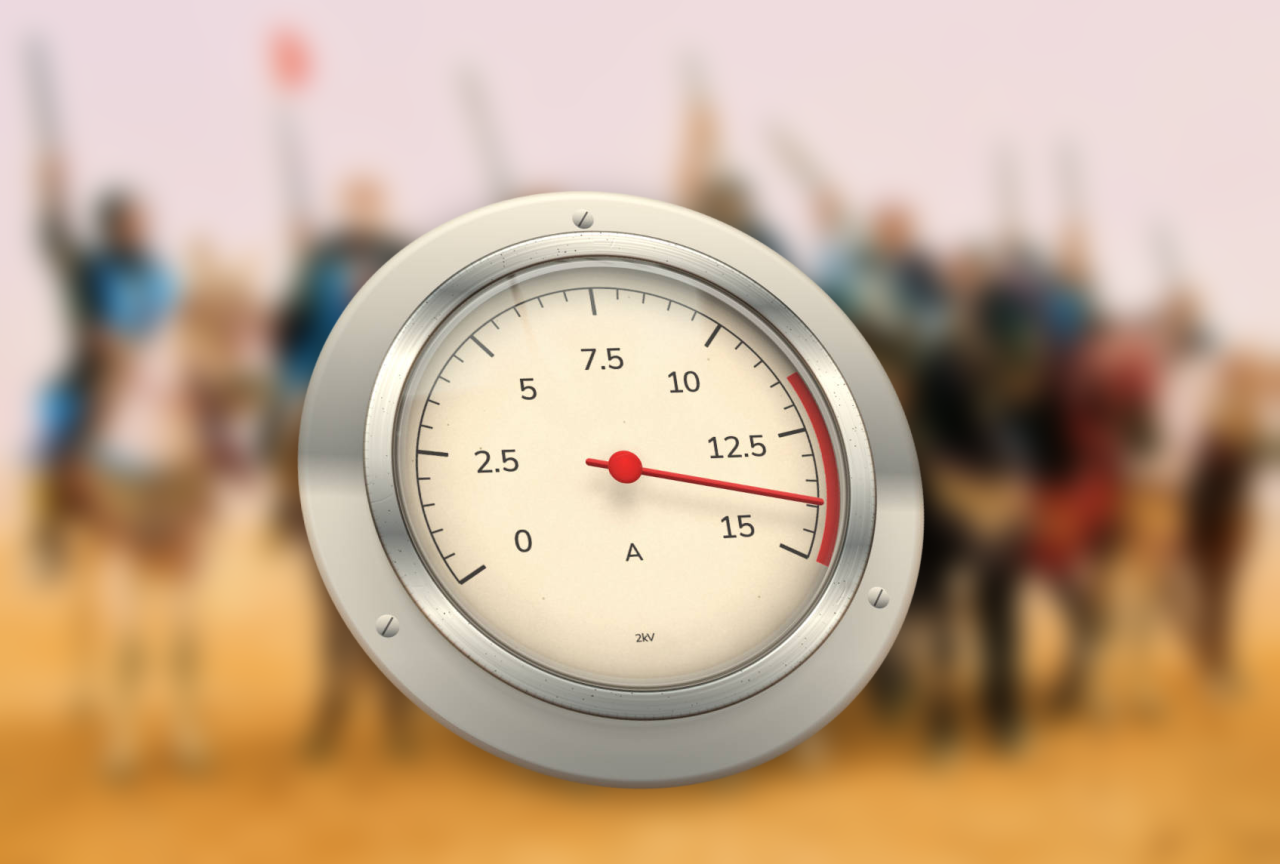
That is **14** A
